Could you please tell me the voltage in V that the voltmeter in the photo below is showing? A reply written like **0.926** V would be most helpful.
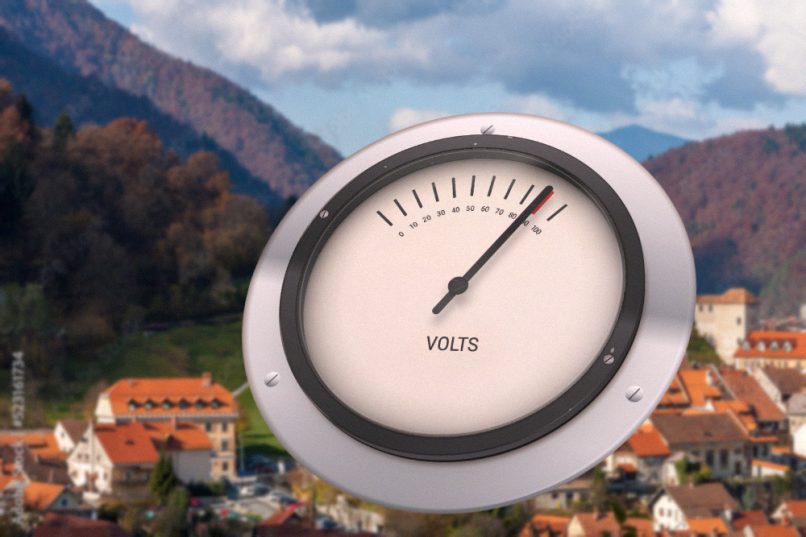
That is **90** V
